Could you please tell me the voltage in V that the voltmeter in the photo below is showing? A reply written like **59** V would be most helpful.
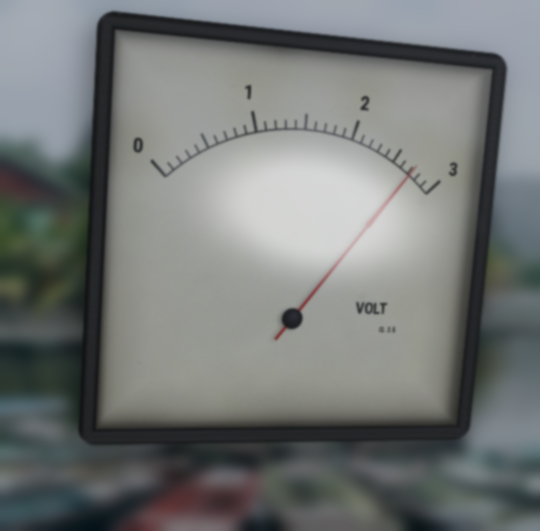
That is **2.7** V
